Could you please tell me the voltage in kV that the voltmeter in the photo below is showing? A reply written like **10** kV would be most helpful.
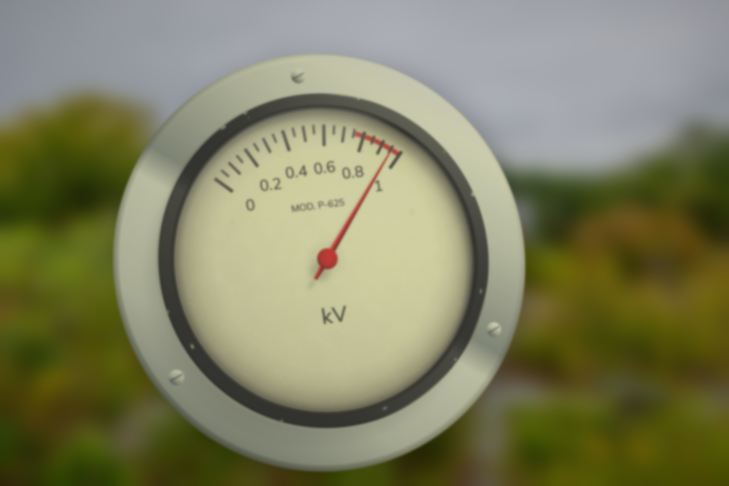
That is **0.95** kV
